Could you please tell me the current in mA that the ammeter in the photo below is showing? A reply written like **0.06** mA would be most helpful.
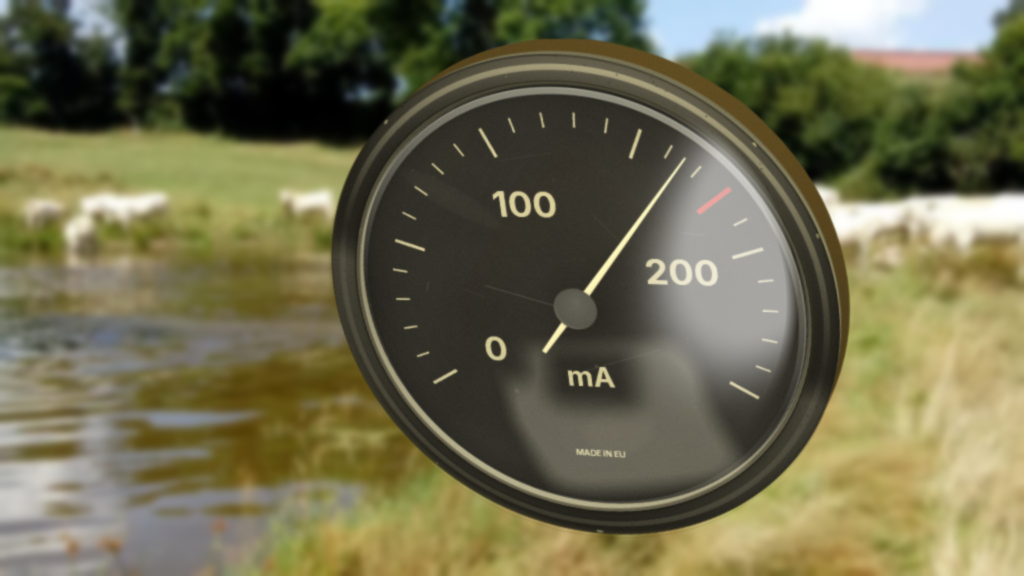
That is **165** mA
